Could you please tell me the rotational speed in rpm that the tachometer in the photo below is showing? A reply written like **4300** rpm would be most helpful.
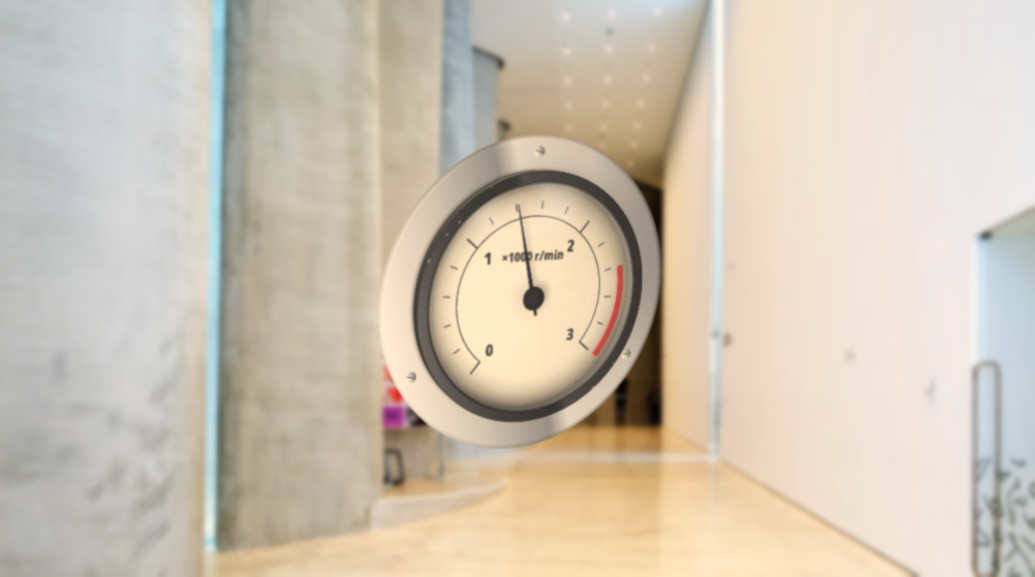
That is **1400** rpm
